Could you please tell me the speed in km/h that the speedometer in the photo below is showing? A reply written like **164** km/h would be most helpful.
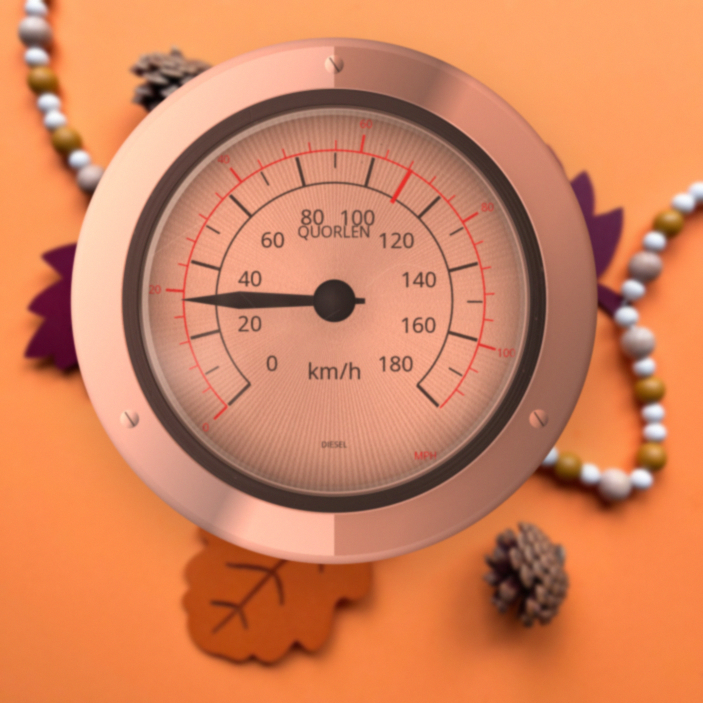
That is **30** km/h
